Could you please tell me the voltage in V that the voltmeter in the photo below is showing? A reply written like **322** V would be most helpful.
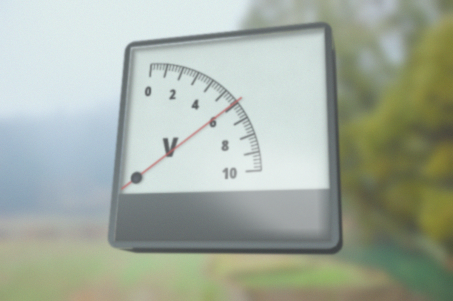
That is **6** V
